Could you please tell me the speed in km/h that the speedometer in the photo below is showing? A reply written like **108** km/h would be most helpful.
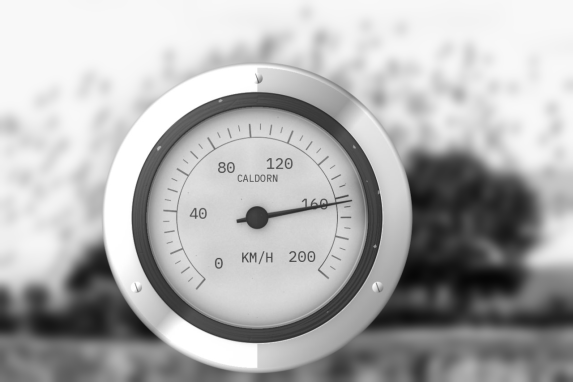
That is **162.5** km/h
